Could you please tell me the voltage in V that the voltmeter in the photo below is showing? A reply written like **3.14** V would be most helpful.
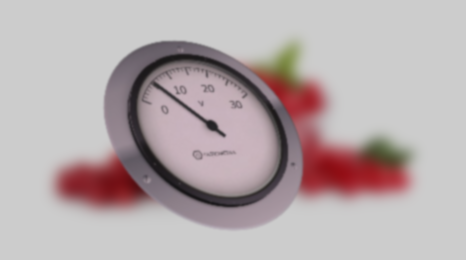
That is **5** V
